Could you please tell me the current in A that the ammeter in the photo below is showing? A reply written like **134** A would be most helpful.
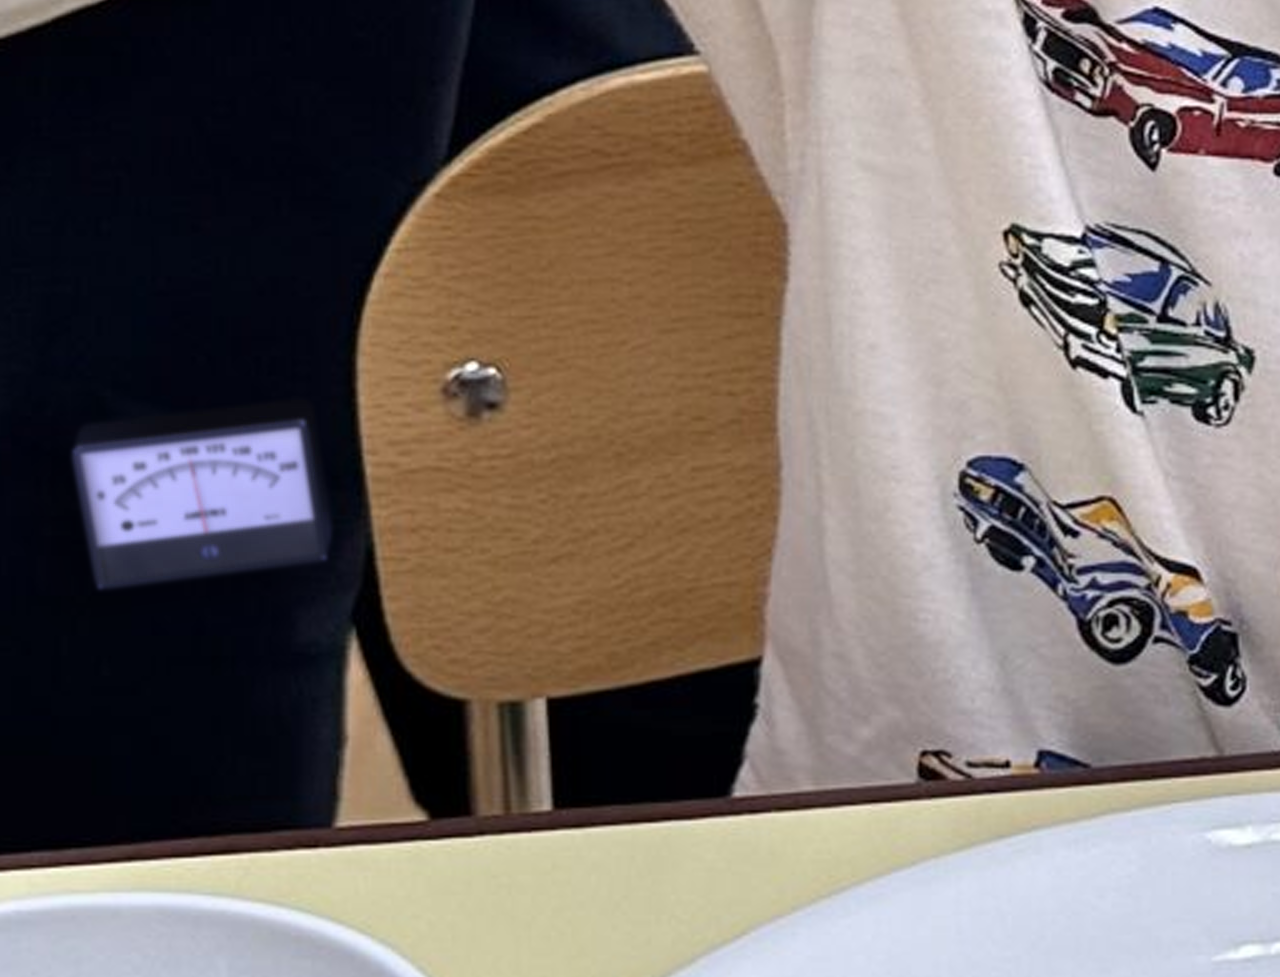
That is **100** A
